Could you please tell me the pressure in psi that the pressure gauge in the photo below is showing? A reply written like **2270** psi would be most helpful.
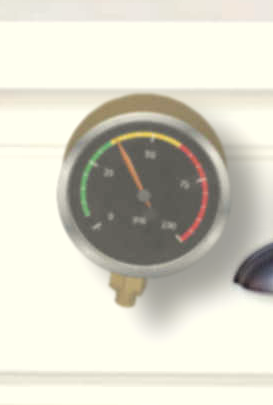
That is **37.5** psi
